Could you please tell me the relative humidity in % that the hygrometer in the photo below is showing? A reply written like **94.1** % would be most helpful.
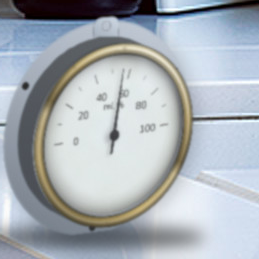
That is **55** %
